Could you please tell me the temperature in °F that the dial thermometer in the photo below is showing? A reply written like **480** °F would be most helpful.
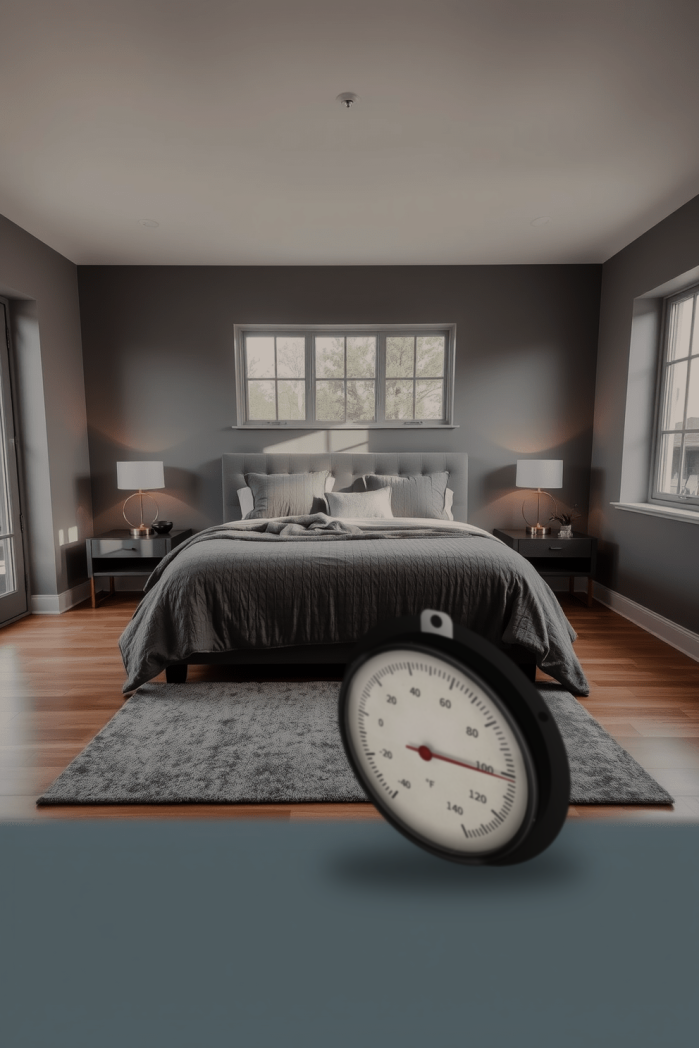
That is **100** °F
